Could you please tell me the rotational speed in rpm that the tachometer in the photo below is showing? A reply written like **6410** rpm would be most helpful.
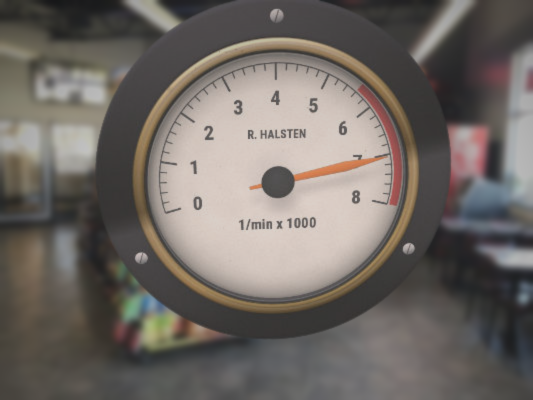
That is **7000** rpm
